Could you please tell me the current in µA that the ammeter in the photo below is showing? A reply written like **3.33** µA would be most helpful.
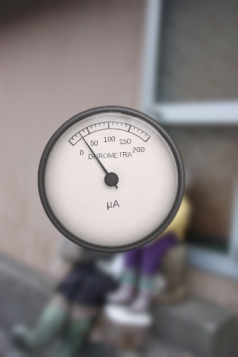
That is **30** µA
